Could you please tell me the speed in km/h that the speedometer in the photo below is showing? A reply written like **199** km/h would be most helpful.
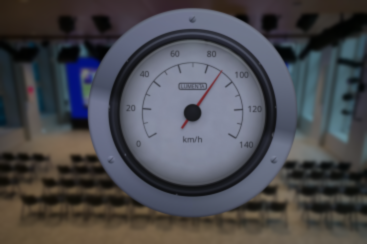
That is **90** km/h
